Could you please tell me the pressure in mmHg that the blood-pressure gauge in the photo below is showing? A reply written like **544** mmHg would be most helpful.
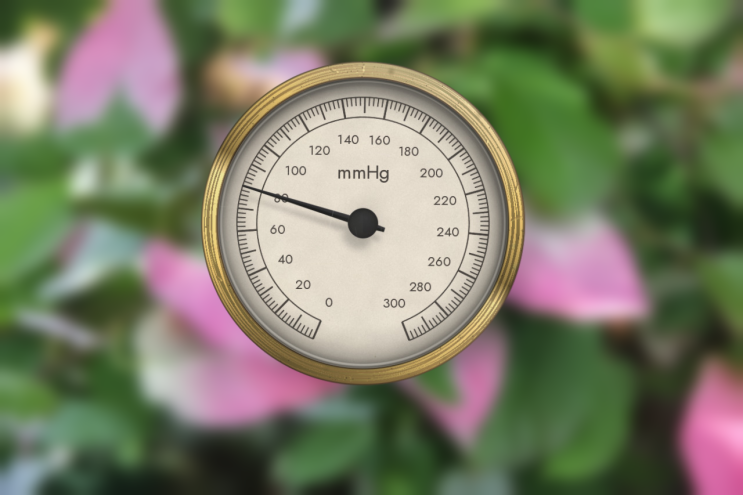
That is **80** mmHg
